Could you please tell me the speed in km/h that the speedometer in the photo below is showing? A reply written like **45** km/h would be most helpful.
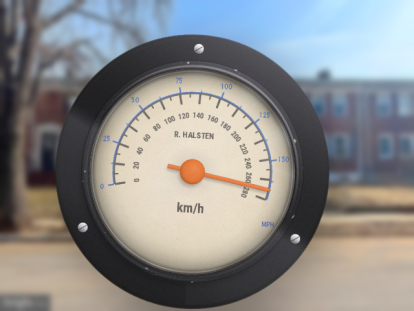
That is **270** km/h
